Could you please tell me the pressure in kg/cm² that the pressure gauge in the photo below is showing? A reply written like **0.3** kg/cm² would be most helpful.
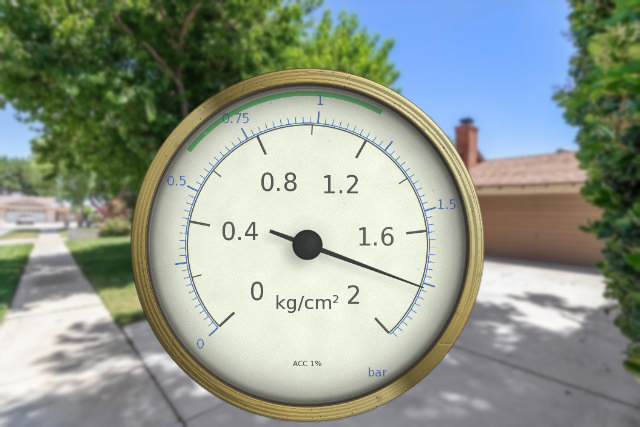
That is **1.8** kg/cm²
